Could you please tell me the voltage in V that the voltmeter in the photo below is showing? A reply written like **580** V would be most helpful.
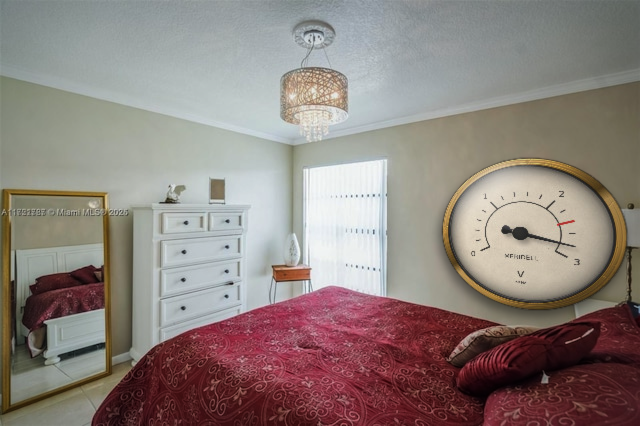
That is **2.8** V
